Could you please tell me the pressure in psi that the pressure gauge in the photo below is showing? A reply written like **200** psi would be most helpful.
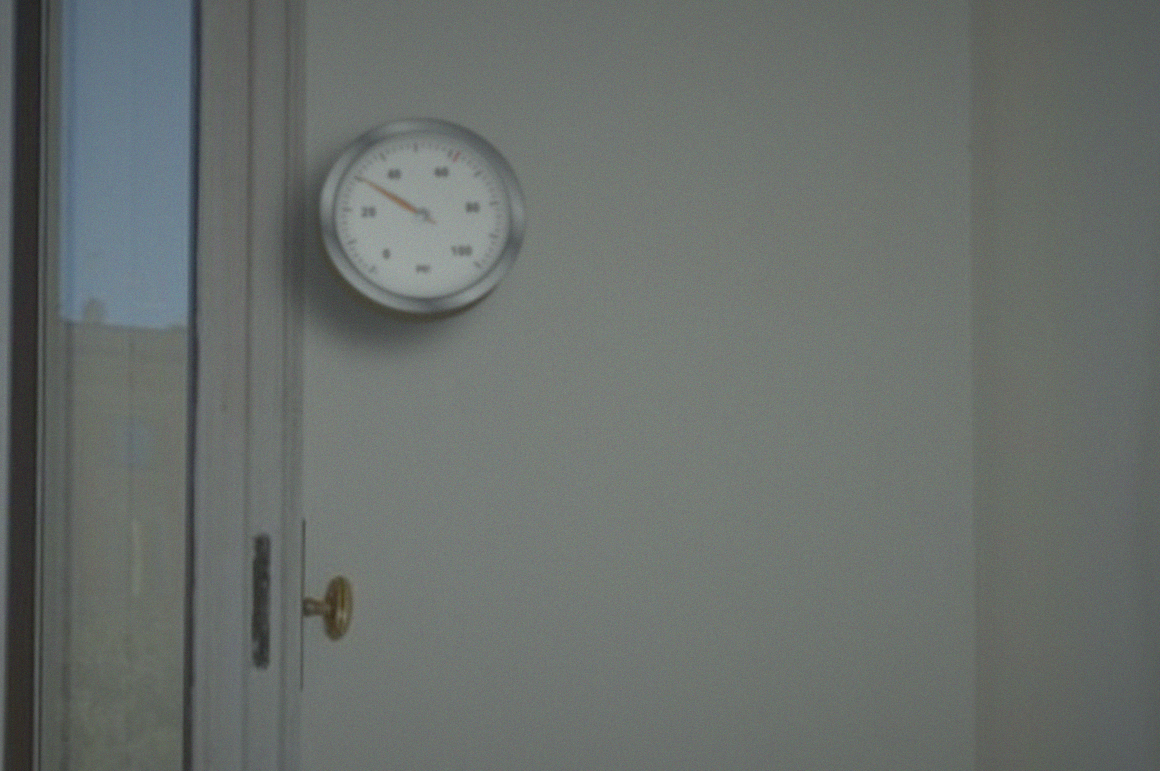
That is **30** psi
